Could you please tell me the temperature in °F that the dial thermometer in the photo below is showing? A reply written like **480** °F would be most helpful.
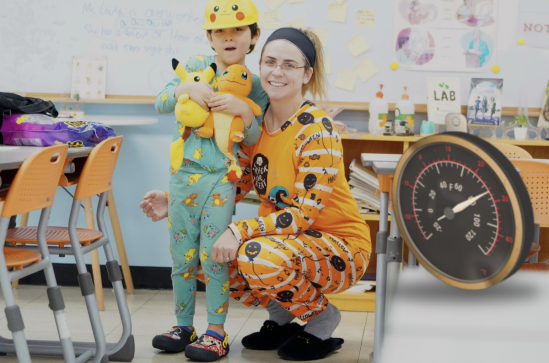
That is **80** °F
